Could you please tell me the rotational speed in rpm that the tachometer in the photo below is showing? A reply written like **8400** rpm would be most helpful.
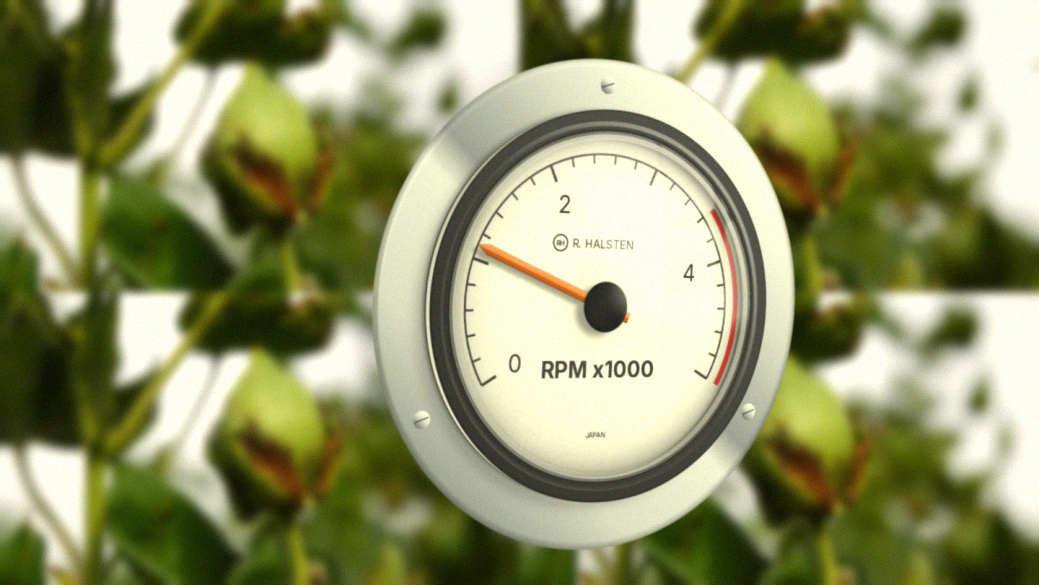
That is **1100** rpm
